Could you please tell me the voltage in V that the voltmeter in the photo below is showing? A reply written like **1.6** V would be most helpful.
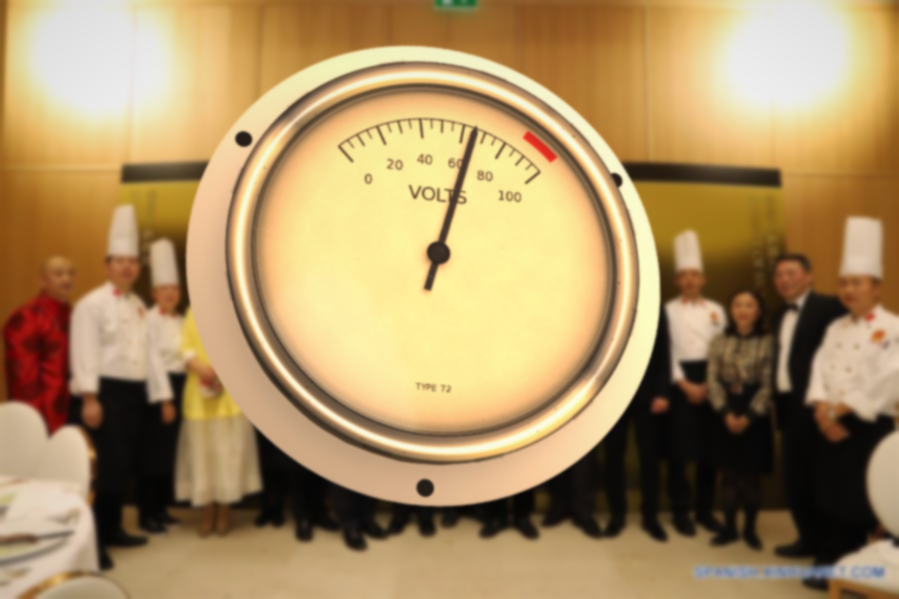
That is **65** V
